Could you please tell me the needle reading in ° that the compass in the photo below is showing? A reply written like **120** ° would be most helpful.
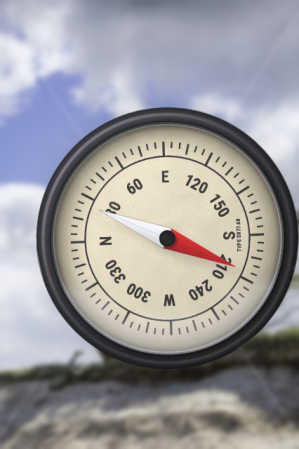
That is **205** °
